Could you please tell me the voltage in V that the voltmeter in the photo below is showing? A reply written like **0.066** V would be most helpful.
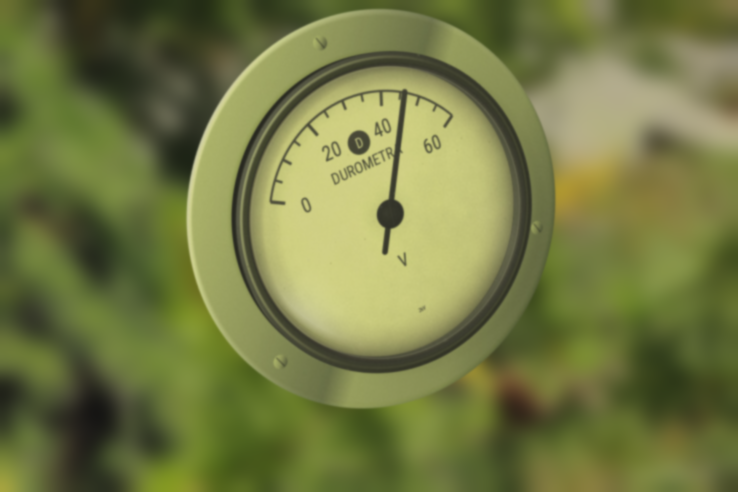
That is **45** V
